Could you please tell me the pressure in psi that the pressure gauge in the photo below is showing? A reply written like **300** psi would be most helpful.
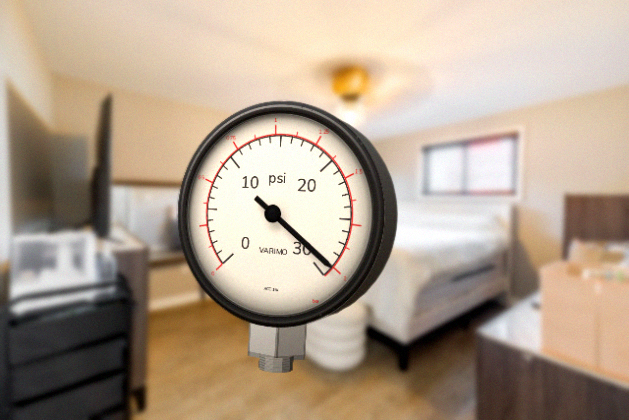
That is **29** psi
